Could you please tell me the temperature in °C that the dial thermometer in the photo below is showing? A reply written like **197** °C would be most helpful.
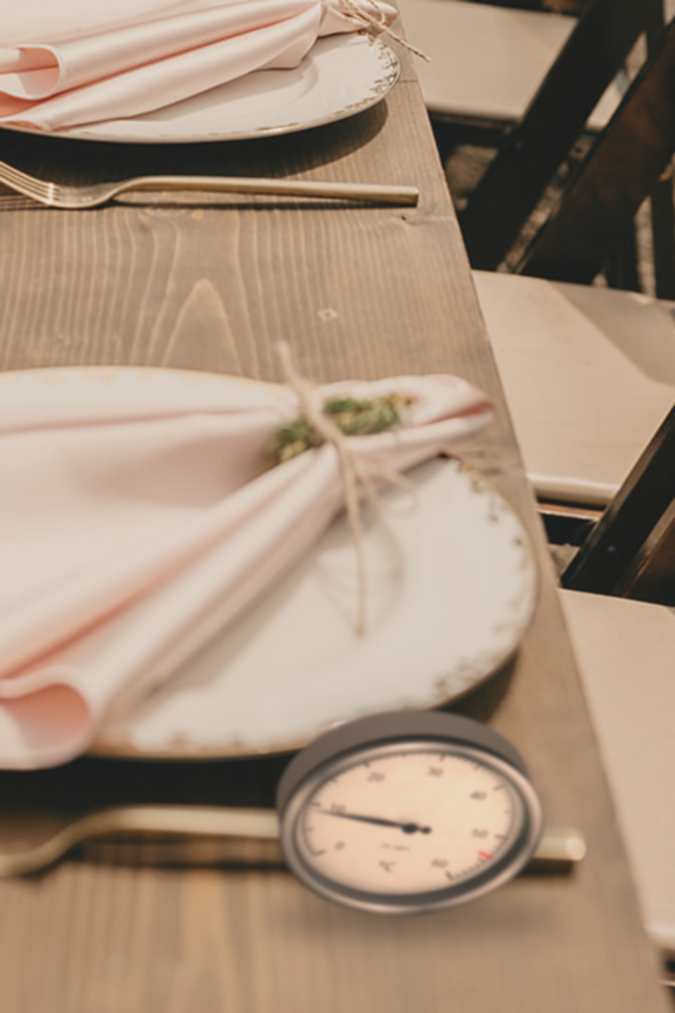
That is **10** °C
